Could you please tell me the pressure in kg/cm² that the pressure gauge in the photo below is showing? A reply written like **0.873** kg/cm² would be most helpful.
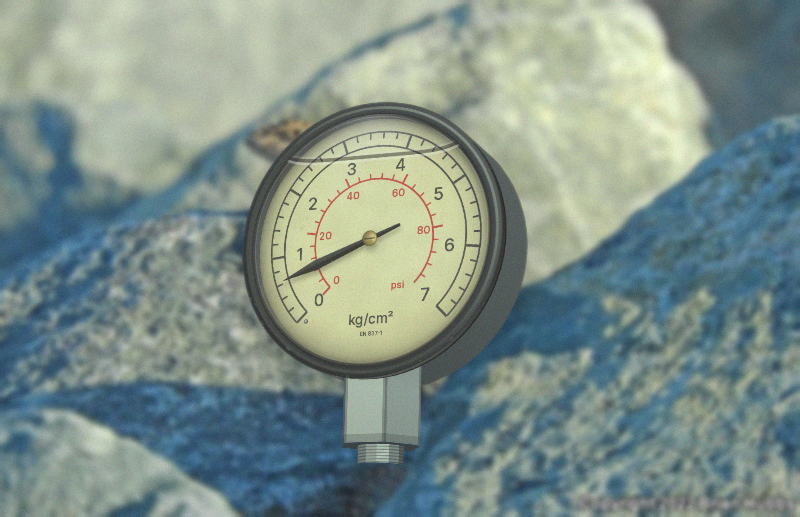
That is **0.6** kg/cm²
